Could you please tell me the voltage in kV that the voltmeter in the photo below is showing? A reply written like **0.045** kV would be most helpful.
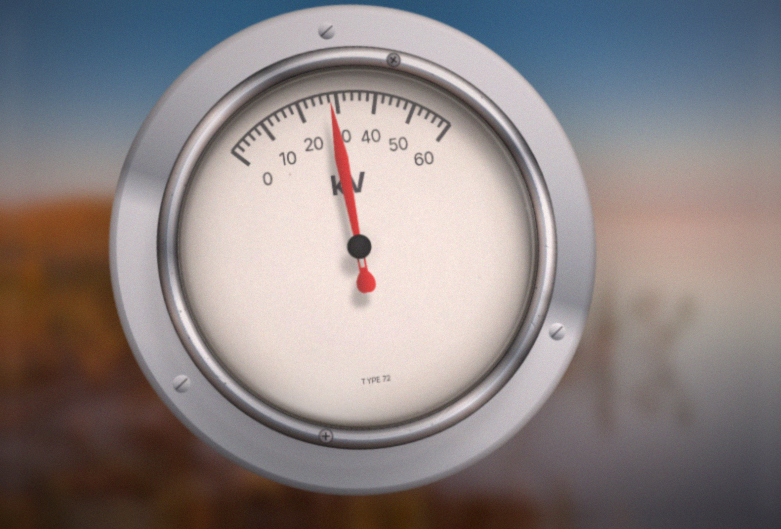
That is **28** kV
